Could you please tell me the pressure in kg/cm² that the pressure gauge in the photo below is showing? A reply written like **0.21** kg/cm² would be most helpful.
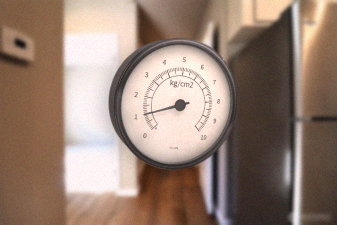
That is **1** kg/cm²
